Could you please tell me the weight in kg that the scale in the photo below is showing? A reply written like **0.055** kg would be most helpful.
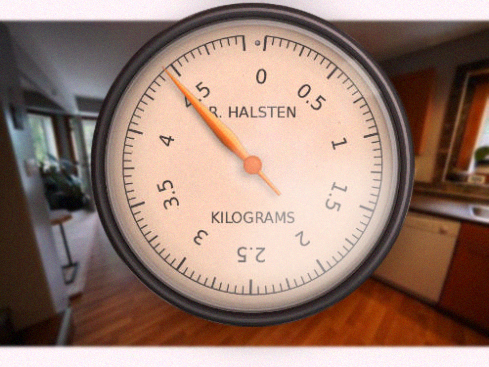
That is **4.45** kg
